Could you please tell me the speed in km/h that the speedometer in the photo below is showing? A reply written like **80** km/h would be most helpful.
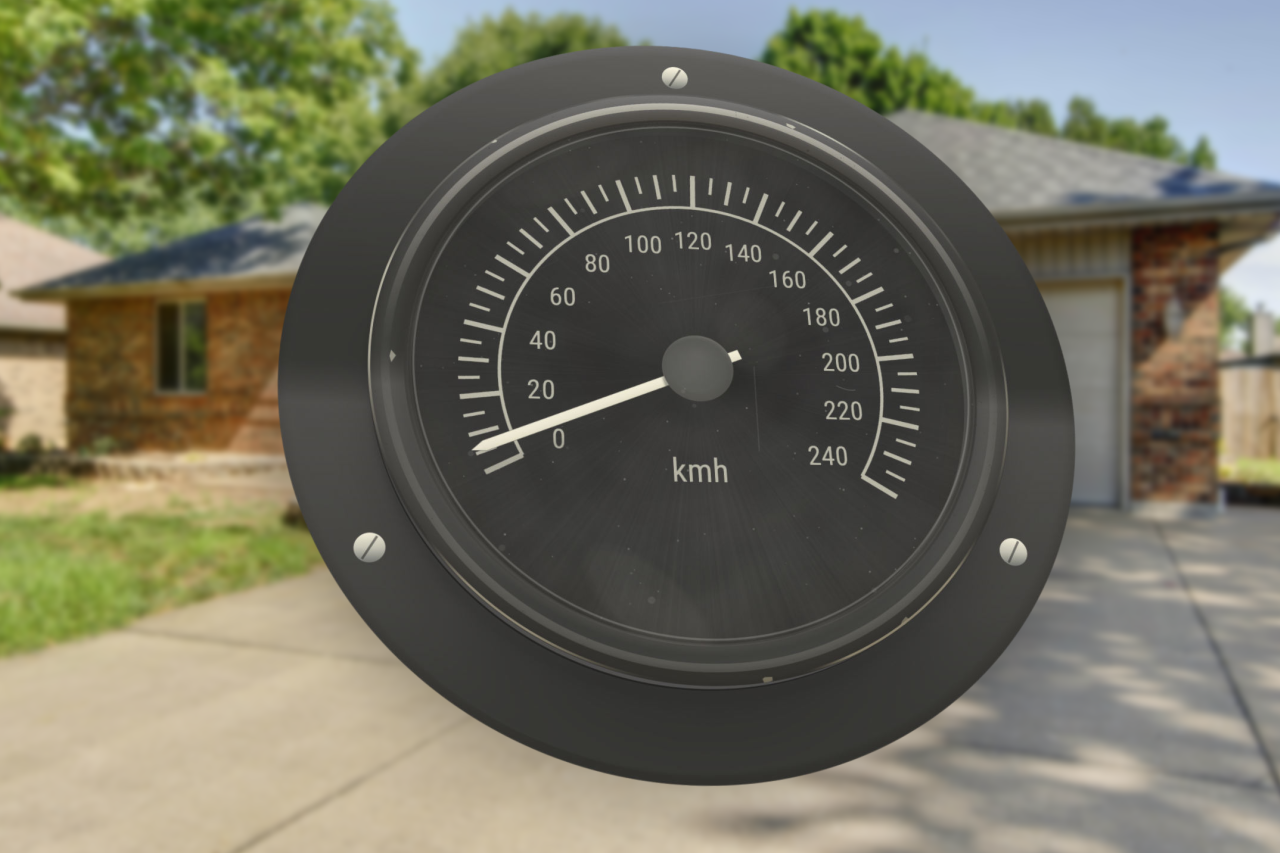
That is **5** km/h
